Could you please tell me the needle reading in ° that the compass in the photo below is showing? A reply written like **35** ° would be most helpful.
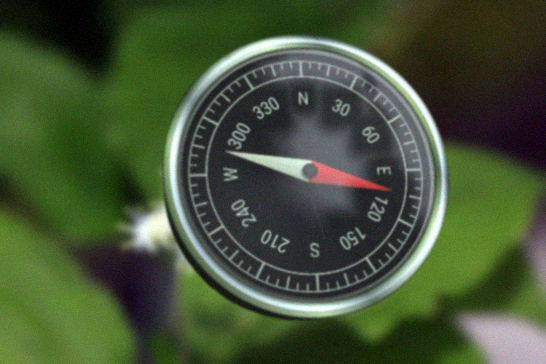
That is **105** °
